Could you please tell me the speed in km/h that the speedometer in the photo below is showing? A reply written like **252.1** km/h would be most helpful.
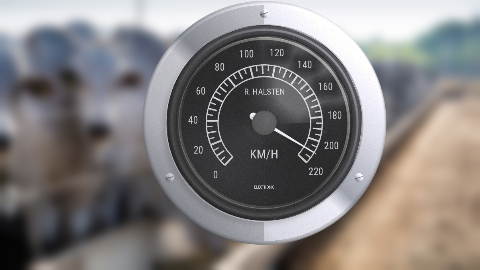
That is **210** km/h
